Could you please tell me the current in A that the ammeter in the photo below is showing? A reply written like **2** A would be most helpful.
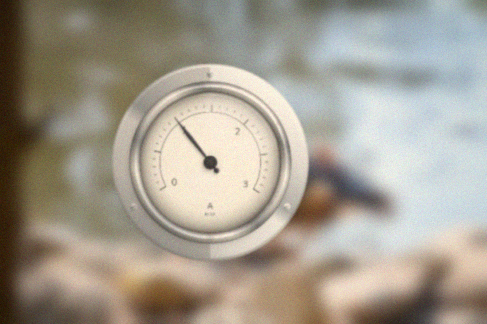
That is **1** A
